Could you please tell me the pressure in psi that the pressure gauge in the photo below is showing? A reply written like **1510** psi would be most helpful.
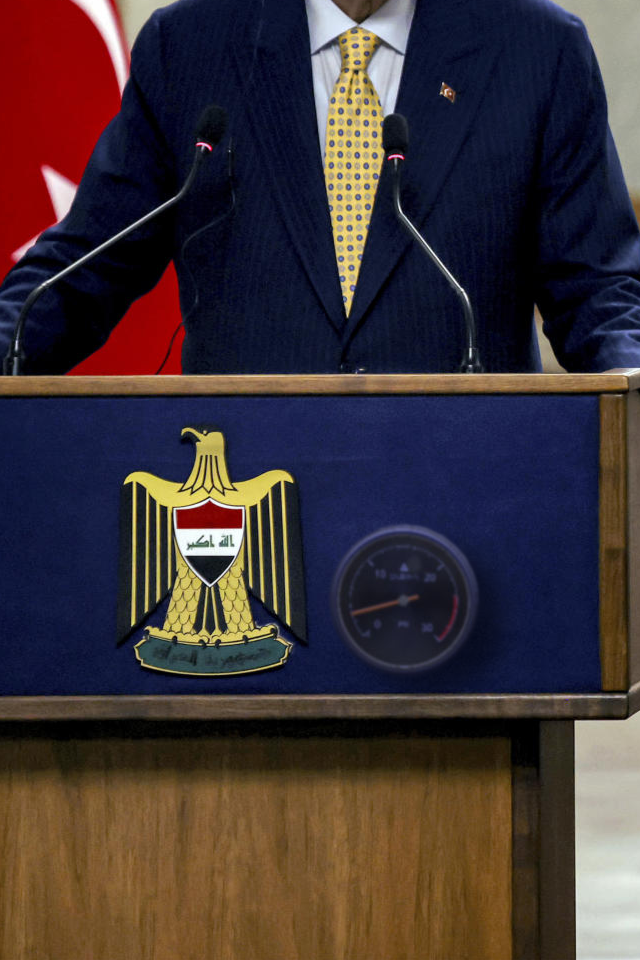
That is **3** psi
